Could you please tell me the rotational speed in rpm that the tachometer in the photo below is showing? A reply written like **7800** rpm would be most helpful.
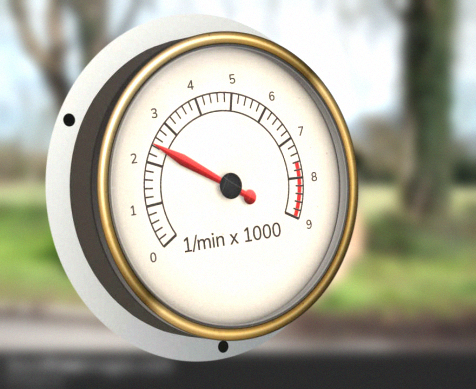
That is **2400** rpm
